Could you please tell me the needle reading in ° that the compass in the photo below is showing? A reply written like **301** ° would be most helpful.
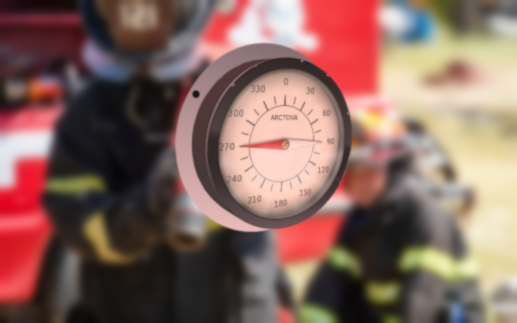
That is **270** °
